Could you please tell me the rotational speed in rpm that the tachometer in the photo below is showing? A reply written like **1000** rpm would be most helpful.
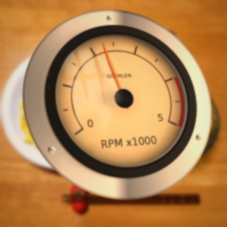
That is **2250** rpm
